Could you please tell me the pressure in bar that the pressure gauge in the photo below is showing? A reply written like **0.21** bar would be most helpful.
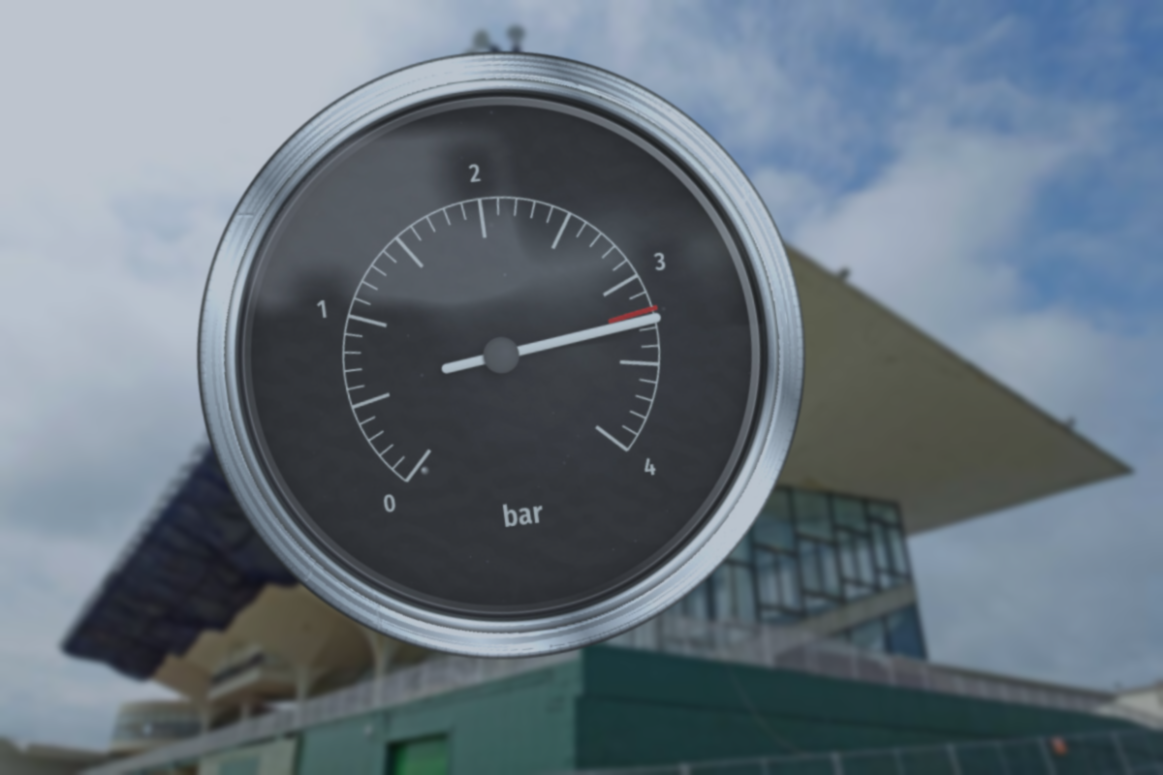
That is **3.25** bar
